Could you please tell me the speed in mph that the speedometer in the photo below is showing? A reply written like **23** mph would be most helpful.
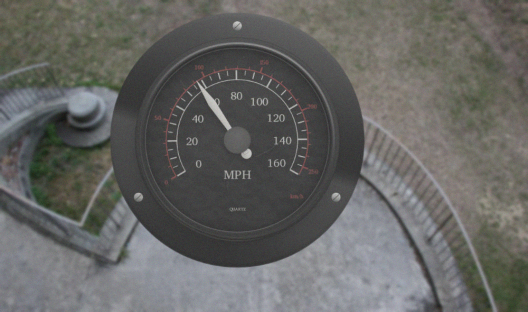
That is **57.5** mph
